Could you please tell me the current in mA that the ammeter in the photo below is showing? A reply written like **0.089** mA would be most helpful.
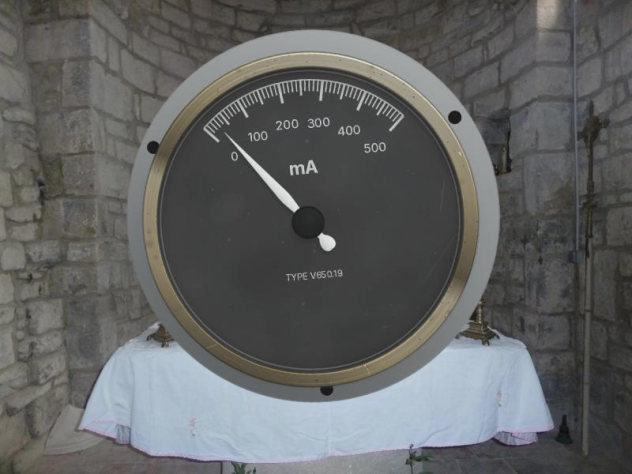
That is **30** mA
